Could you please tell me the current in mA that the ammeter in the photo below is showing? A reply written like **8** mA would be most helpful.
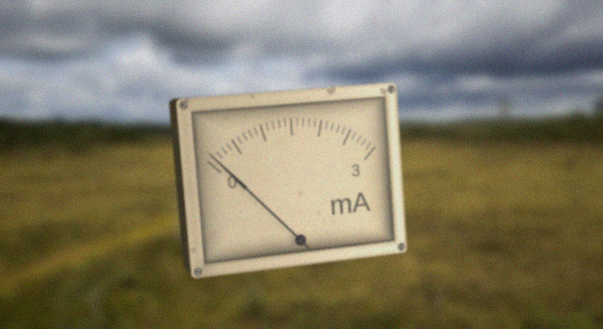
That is **0.1** mA
